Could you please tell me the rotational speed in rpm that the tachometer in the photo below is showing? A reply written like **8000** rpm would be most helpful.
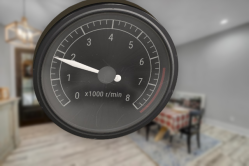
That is **1800** rpm
